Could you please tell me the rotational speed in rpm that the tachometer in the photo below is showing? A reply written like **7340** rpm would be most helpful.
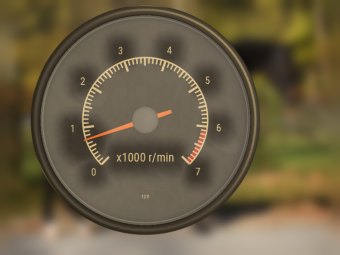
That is **700** rpm
